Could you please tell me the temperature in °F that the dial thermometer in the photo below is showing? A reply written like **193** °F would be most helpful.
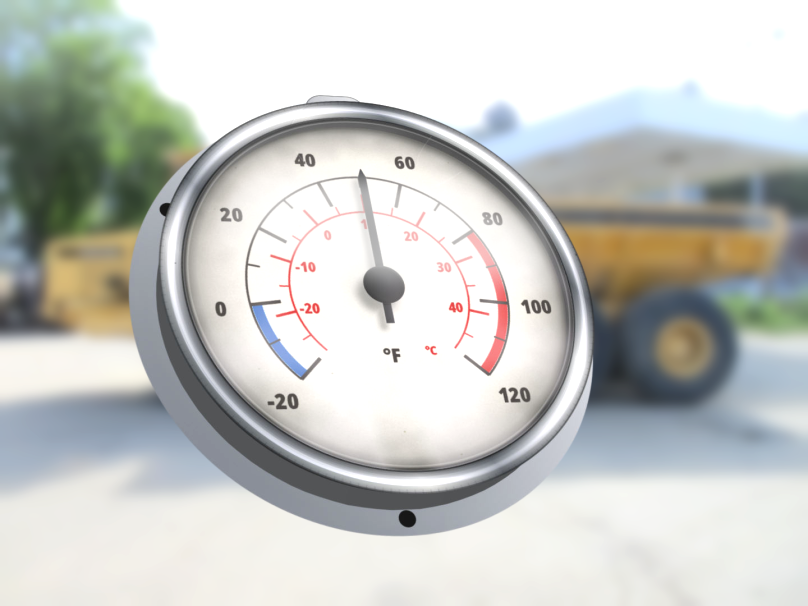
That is **50** °F
